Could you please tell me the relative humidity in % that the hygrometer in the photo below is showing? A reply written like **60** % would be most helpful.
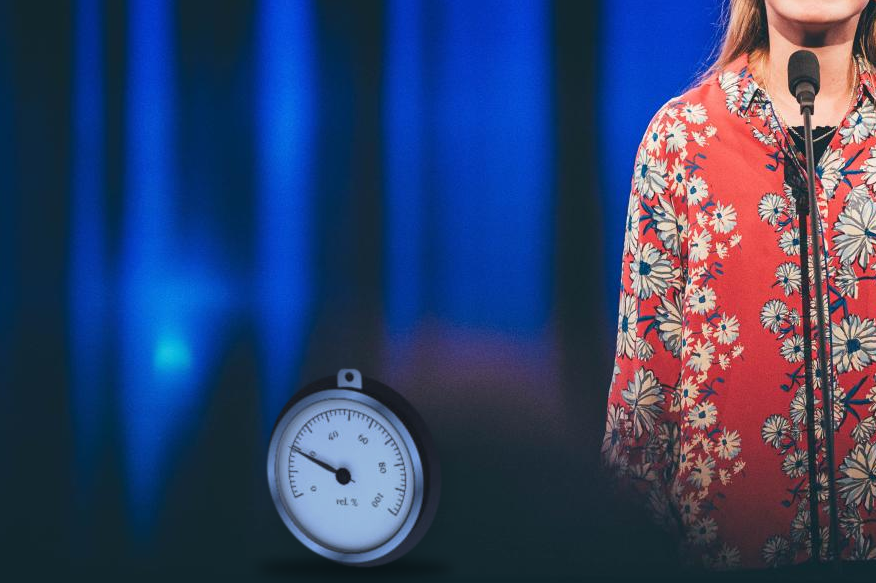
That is **20** %
